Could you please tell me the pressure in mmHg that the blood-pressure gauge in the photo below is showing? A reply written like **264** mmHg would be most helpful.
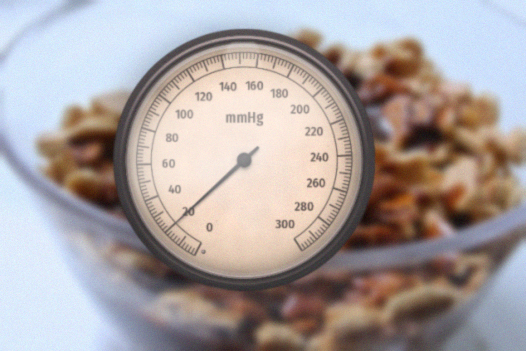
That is **20** mmHg
